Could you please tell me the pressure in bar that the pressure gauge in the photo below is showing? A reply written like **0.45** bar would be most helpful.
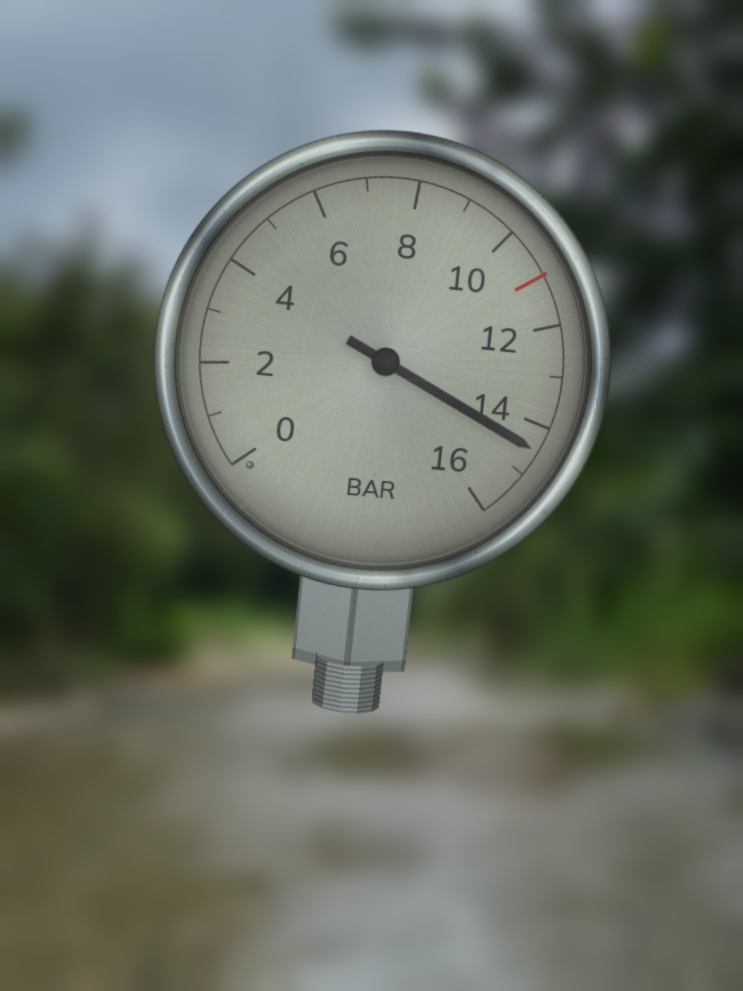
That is **14.5** bar
